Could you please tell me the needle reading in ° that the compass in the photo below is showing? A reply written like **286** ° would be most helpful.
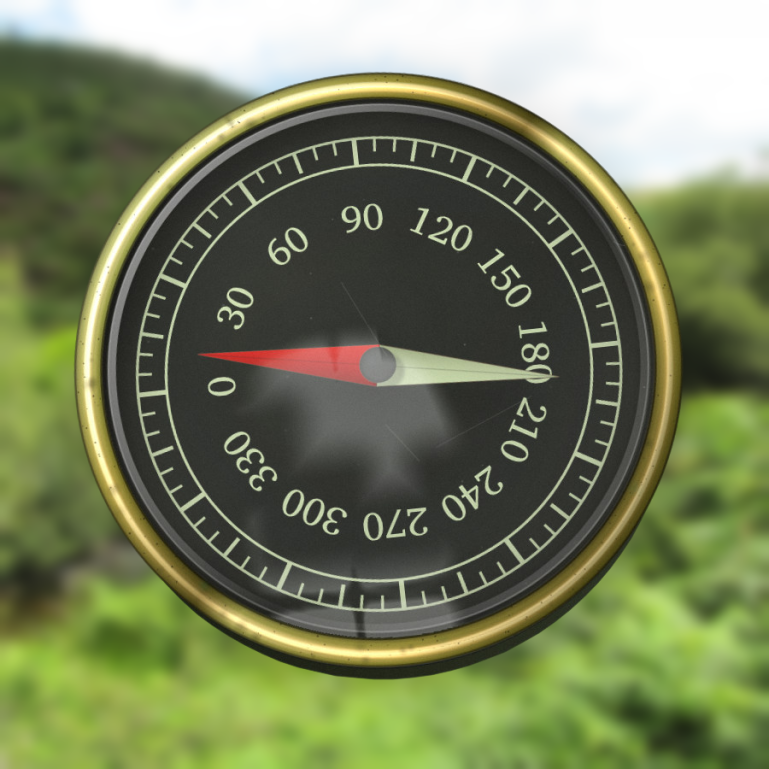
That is **10** °
